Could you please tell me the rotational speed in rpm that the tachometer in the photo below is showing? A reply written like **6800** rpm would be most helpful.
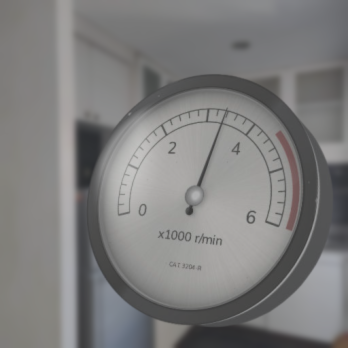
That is **3400** rpm
